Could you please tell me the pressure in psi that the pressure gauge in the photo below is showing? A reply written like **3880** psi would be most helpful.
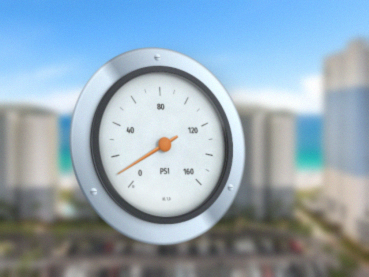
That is **10** psi
